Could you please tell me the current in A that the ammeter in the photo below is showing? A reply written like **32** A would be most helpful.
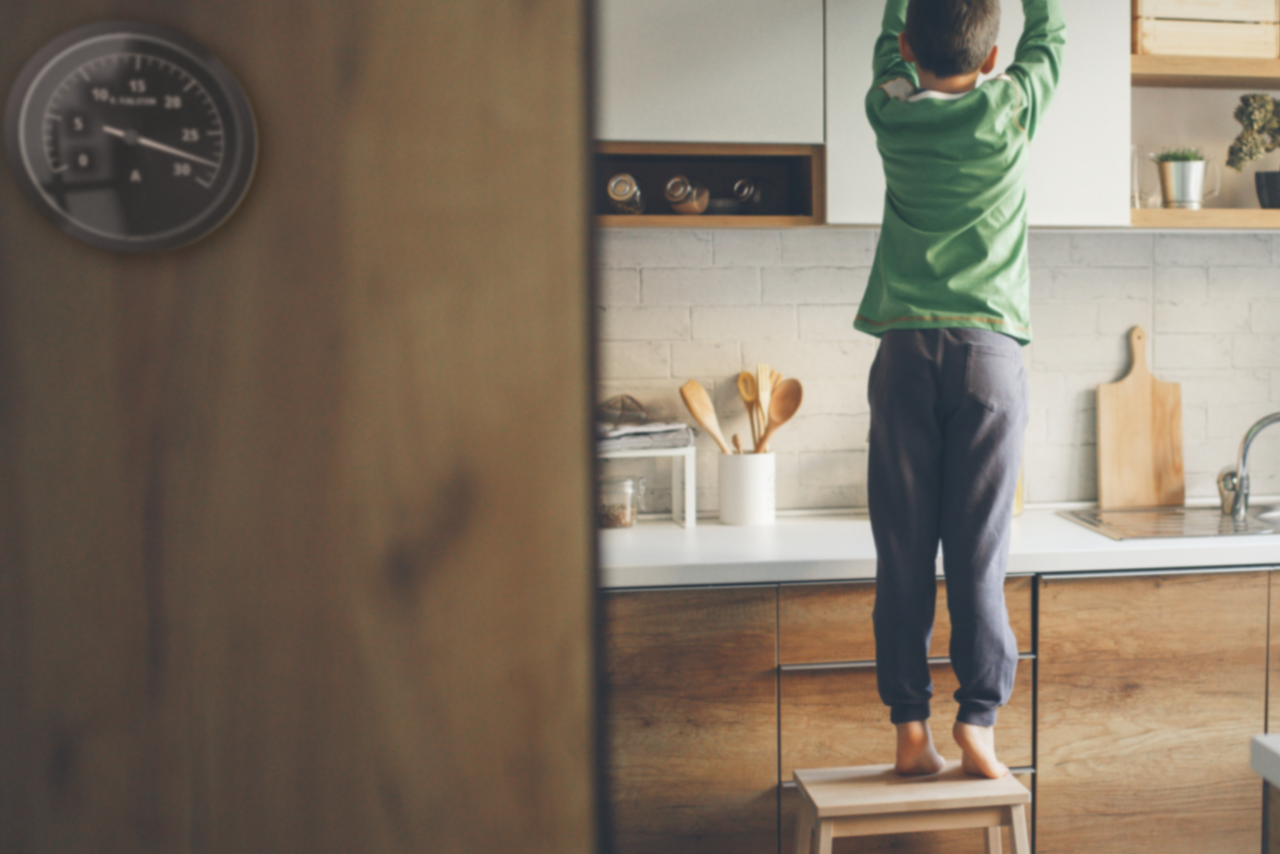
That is **28** A
